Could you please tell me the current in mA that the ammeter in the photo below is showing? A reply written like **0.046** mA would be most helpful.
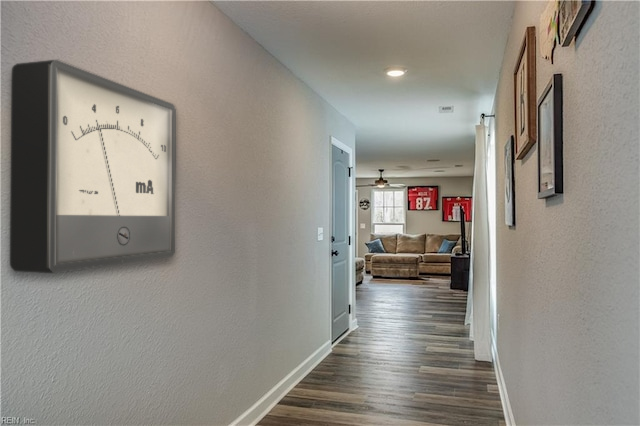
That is **4** mA
